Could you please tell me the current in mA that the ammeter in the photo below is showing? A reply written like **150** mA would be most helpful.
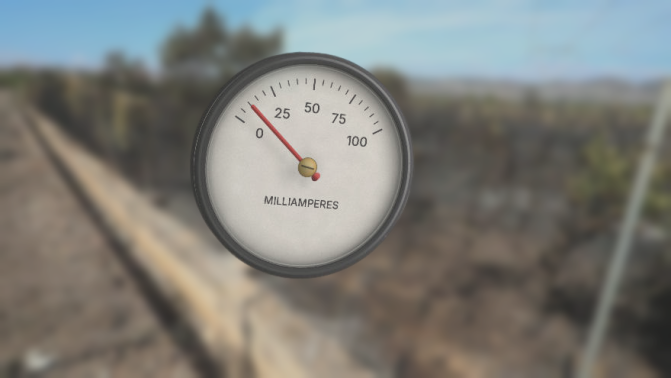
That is **10** mA
